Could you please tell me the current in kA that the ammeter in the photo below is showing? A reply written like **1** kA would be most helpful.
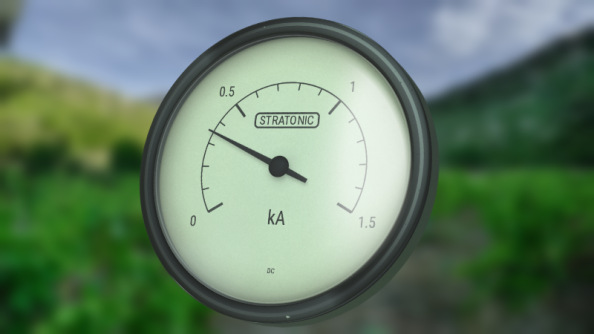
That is **0.35** kA
